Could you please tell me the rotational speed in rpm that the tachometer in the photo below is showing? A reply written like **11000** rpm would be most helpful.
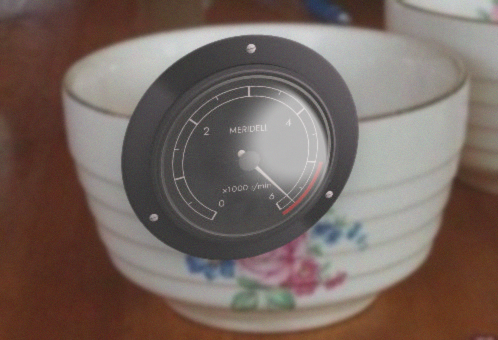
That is **5750** rpm
